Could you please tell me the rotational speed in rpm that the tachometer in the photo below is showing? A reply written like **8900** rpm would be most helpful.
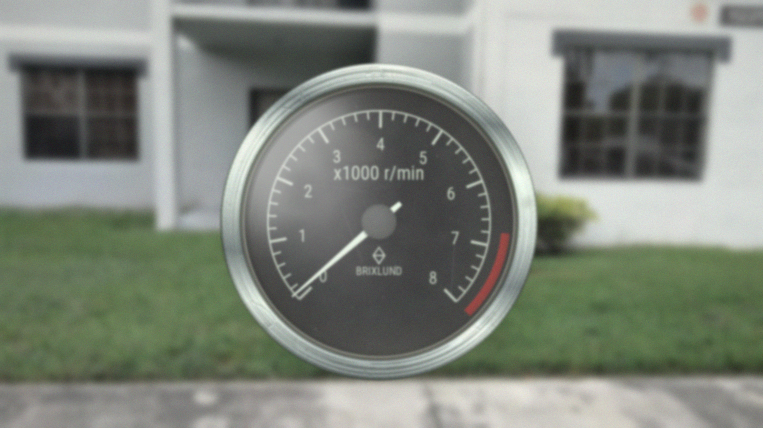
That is **100** rpm
